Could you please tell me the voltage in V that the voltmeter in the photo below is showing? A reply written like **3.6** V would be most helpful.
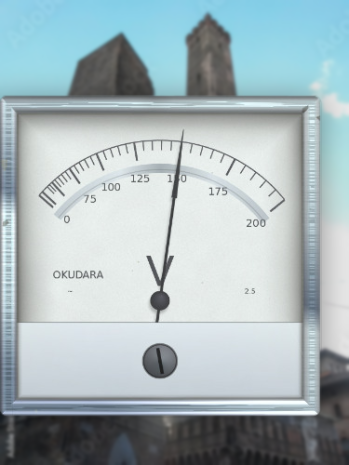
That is **150** V
